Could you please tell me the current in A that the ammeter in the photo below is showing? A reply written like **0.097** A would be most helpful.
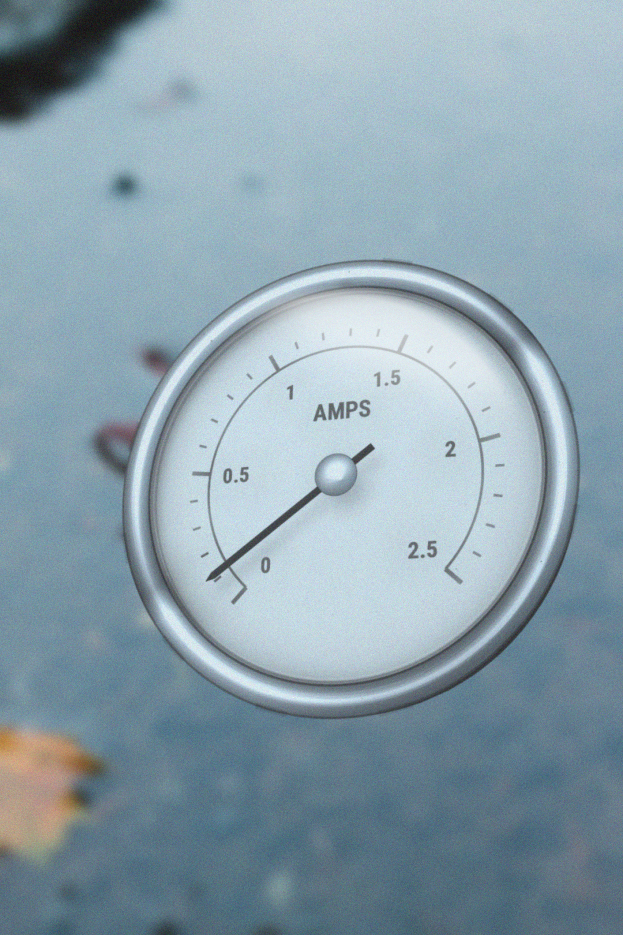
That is **0.1** A
